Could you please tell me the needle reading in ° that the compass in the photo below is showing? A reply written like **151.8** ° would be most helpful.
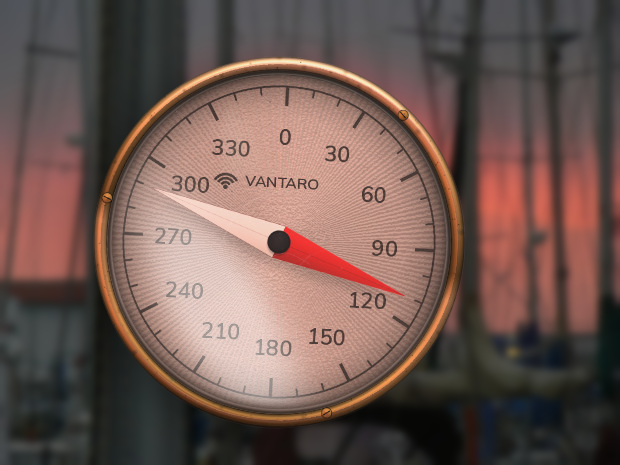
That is **110** °
